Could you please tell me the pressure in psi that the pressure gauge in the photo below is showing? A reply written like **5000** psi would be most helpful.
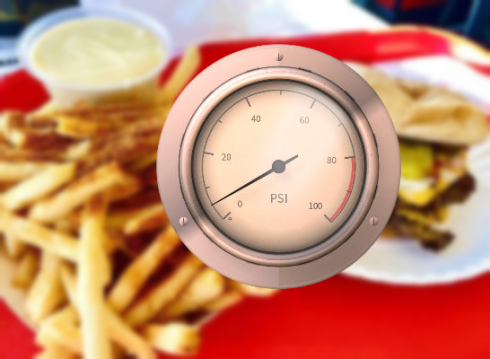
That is **5** psi
